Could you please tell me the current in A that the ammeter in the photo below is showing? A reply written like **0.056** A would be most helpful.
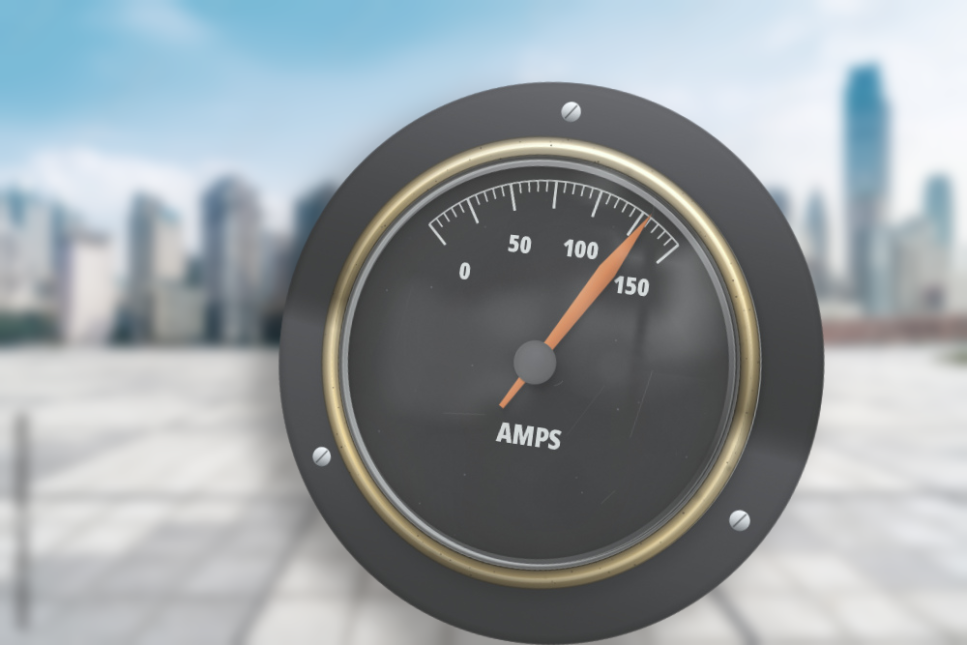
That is **130** A
